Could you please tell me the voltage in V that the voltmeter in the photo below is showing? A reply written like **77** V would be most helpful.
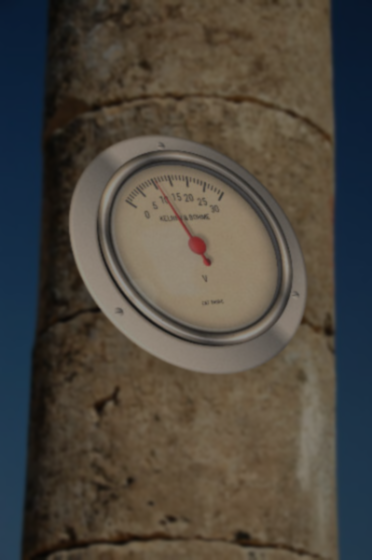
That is **10** V
